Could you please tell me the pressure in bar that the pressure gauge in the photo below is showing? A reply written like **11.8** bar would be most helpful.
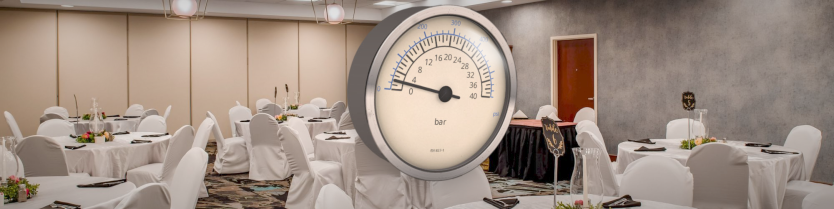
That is **2** bar
